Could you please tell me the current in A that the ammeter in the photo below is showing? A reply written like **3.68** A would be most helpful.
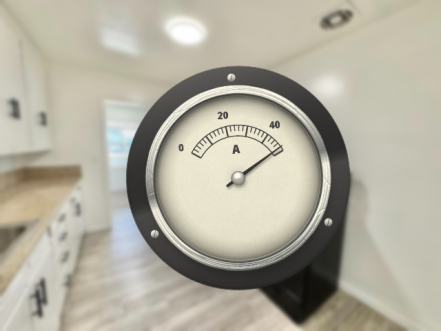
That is **48** A
